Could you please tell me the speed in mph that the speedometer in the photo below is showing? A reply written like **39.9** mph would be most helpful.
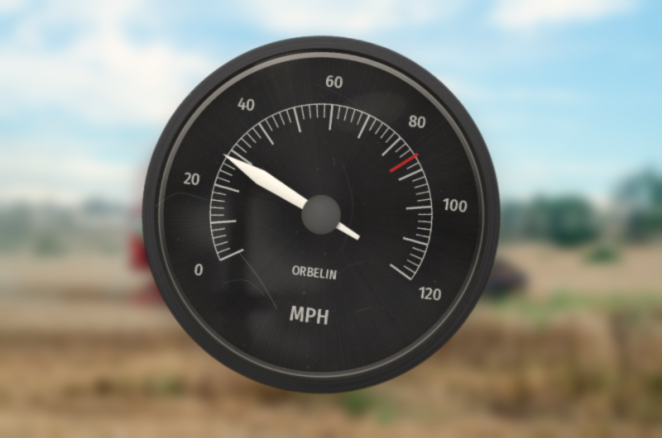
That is **28** mph
